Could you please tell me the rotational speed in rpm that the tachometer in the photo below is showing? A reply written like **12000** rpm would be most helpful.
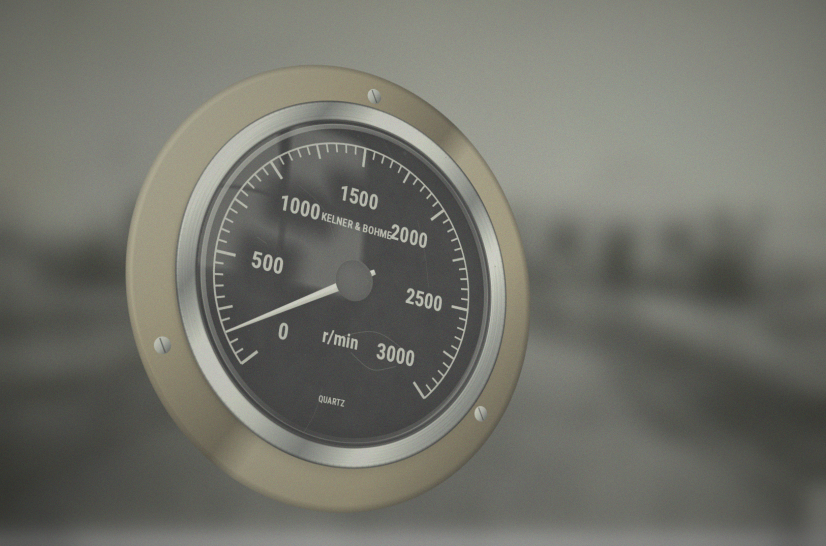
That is **150** rpm
